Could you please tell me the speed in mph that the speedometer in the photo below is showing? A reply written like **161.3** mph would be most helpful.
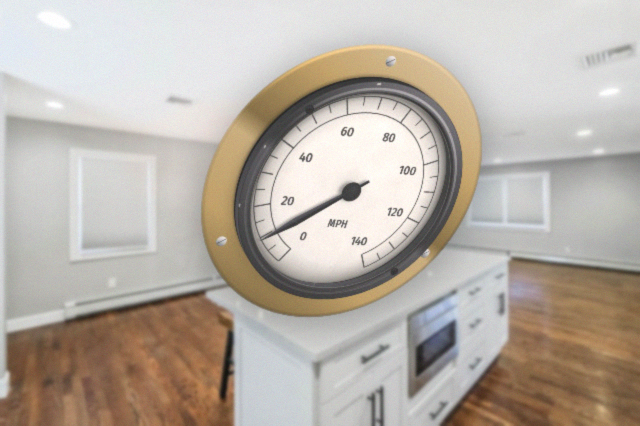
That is **10** mph
